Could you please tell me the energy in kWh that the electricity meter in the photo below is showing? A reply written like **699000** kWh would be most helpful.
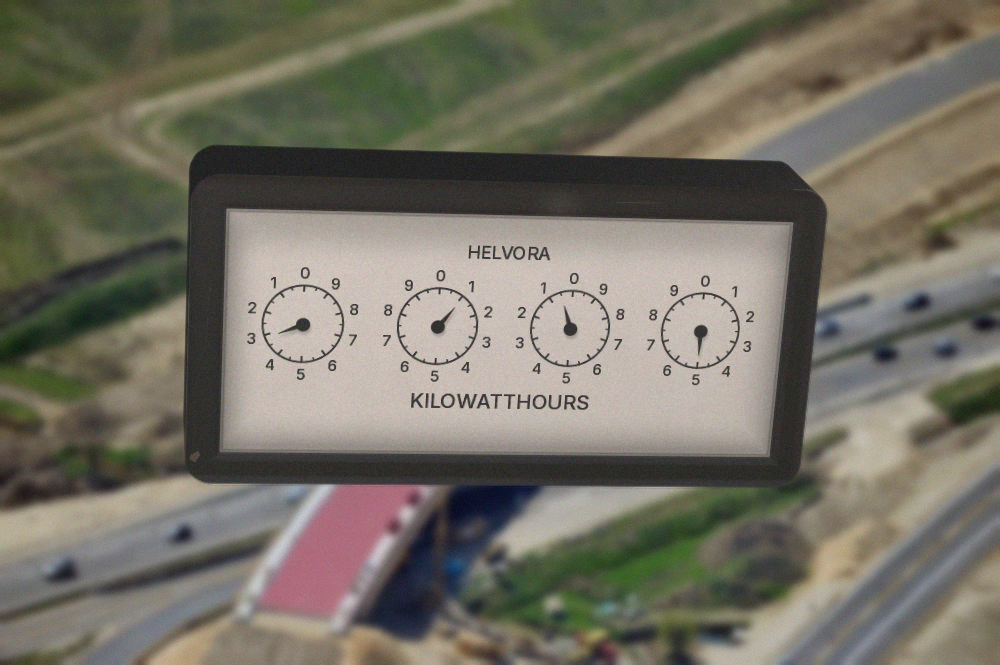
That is **3105** kWh
